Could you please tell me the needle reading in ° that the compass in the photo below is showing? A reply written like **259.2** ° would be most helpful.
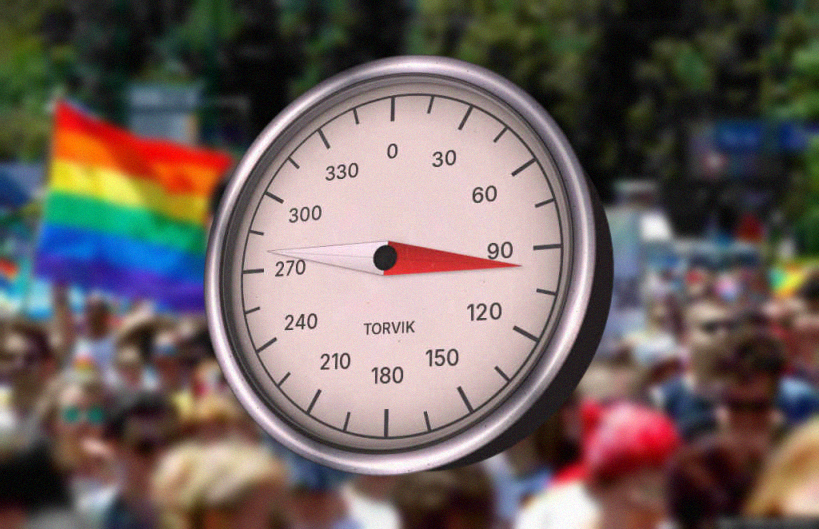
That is **97.5** °
